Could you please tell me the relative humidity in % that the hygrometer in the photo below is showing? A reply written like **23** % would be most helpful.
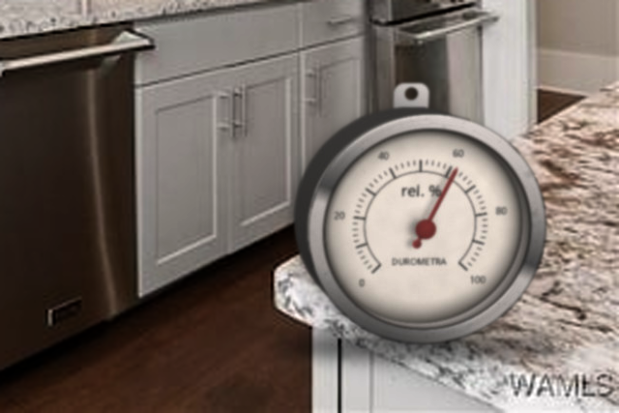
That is **60** %
